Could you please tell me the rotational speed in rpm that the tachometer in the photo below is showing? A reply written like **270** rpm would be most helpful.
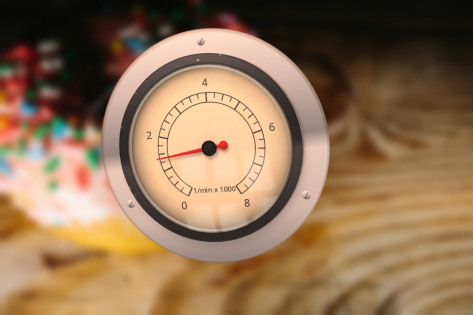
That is **1375** rpm
